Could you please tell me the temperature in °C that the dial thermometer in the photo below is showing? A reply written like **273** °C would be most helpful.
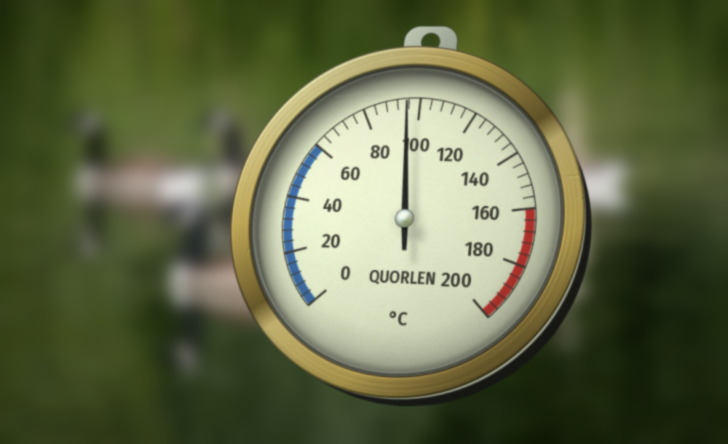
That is **96** °C
